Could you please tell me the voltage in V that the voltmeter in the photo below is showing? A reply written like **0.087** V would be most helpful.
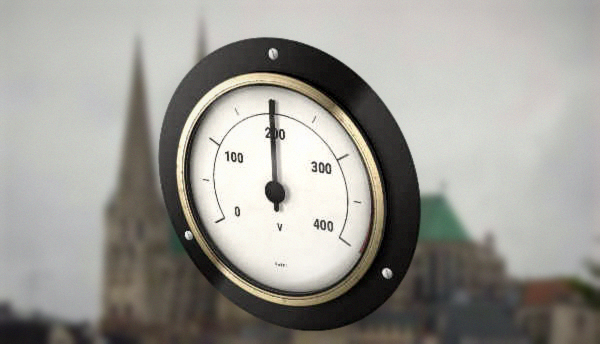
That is **200** V
